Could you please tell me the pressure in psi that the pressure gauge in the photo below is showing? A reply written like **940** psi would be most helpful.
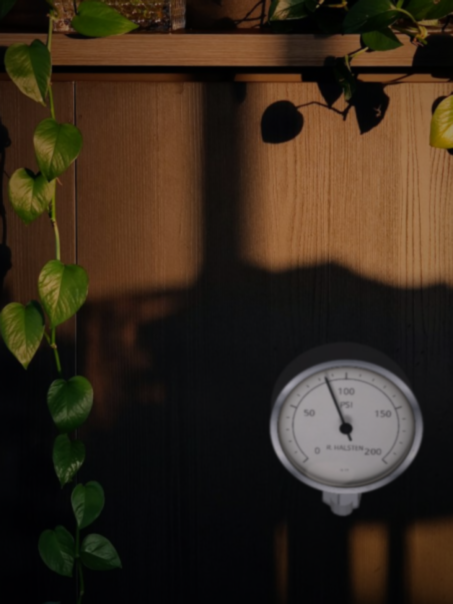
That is **85** psi
